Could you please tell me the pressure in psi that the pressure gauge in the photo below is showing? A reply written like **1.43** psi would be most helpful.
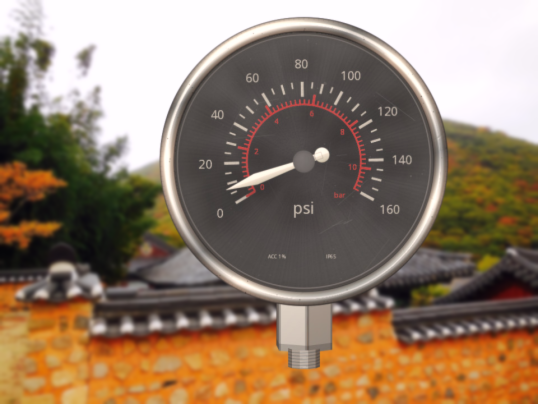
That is **7.5** psi
